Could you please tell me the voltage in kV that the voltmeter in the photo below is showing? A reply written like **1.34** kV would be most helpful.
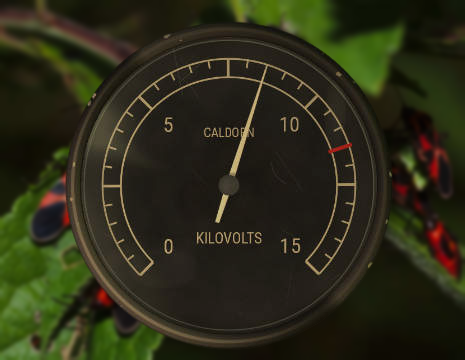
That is **8.5** kV
